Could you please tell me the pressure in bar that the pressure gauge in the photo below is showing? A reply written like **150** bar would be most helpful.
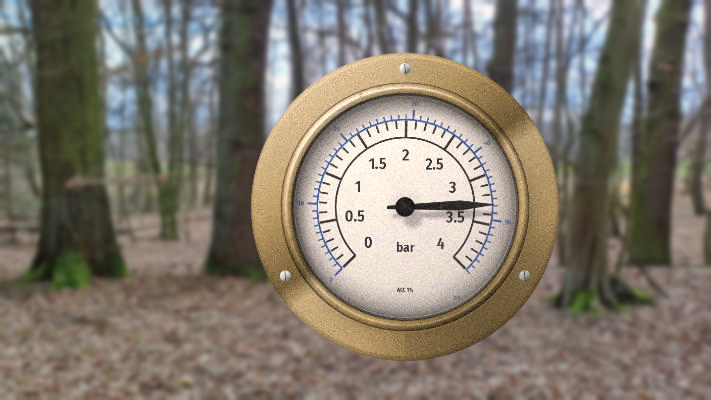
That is **3.3** bar
